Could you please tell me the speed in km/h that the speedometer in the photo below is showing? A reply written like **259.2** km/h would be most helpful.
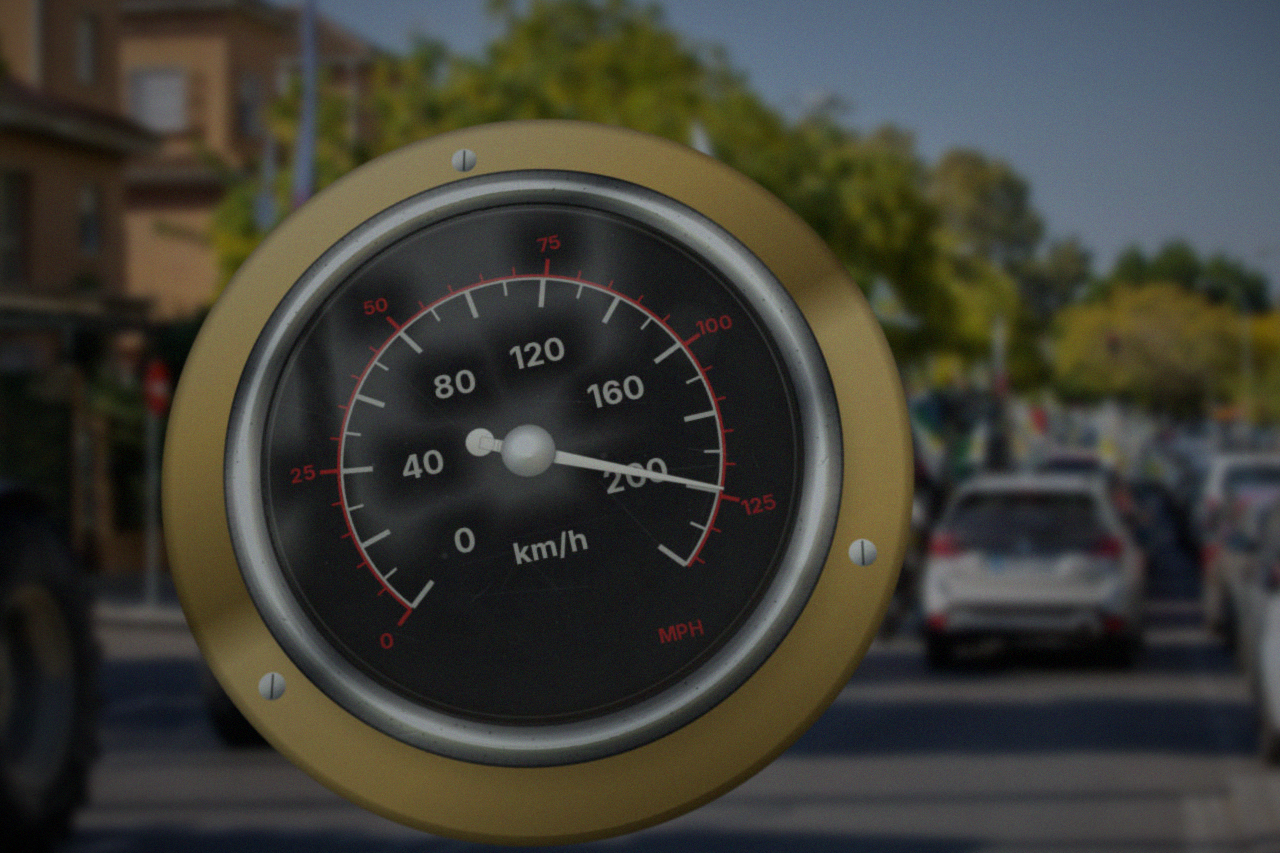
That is **200** km/h
